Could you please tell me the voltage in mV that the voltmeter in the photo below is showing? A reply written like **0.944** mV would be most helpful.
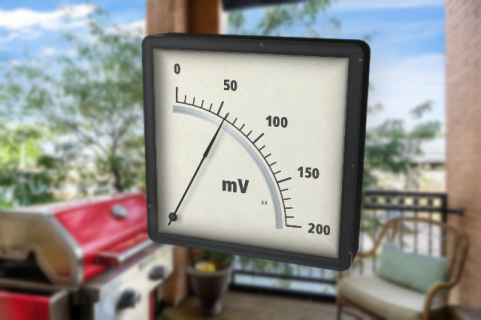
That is **60** mV
